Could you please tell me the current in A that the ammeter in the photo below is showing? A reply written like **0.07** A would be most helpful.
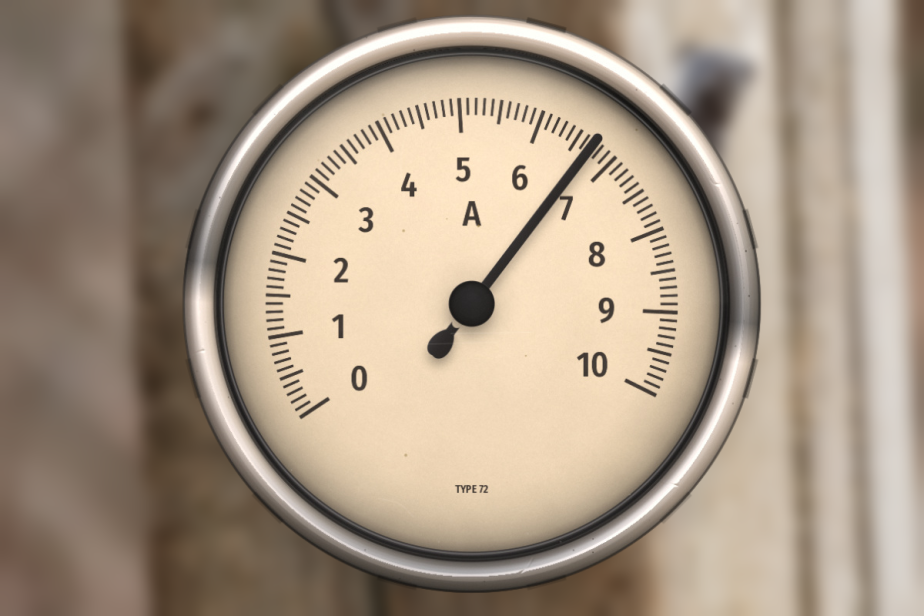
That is **6.7** A
